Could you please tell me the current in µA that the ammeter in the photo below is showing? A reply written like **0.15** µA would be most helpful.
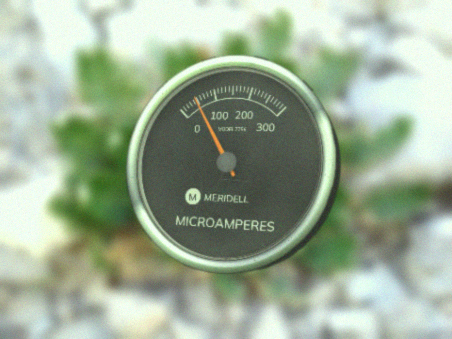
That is **50** µA
